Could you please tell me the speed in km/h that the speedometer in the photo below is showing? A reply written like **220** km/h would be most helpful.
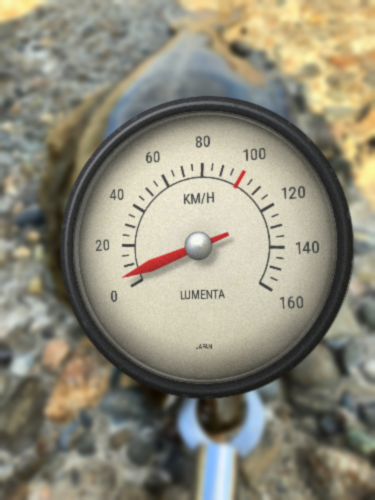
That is **5** km/h
